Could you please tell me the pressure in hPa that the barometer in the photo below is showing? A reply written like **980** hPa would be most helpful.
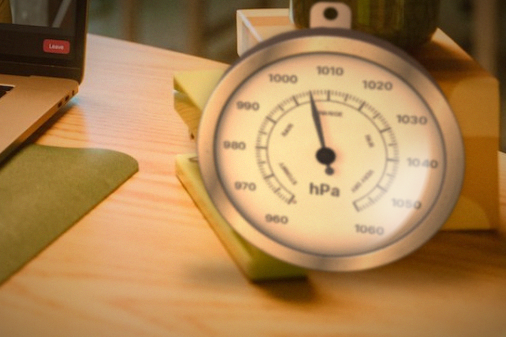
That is **1005** hPa
